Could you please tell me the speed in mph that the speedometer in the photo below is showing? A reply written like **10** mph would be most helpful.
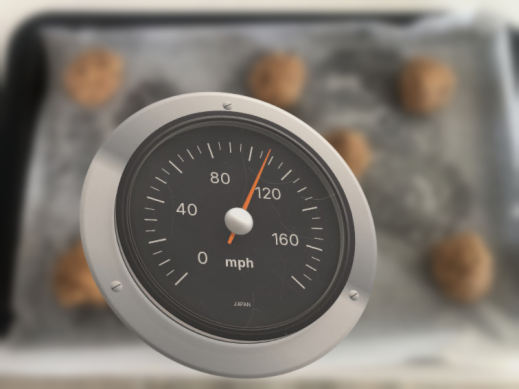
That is **107.5** mph
